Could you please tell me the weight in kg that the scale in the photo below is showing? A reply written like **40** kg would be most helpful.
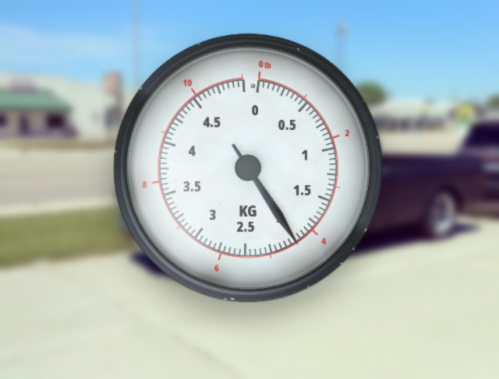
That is **2** kg
